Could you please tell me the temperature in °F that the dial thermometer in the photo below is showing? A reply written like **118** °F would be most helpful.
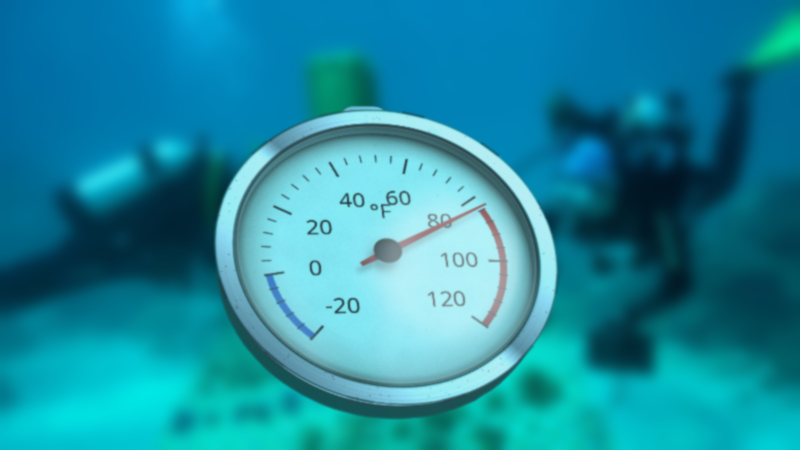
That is **84** °F
